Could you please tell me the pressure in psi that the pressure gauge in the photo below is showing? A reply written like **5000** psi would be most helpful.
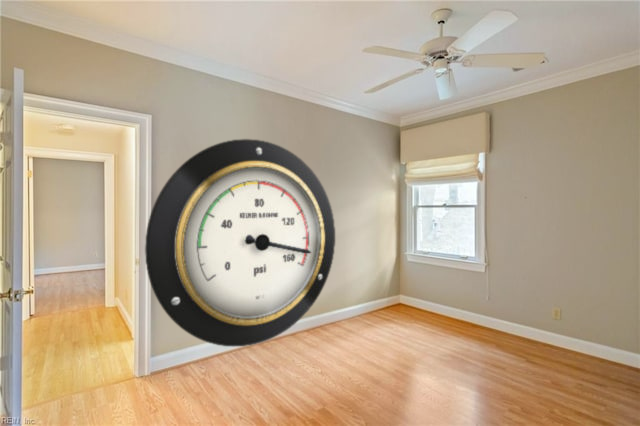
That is **150** psi
